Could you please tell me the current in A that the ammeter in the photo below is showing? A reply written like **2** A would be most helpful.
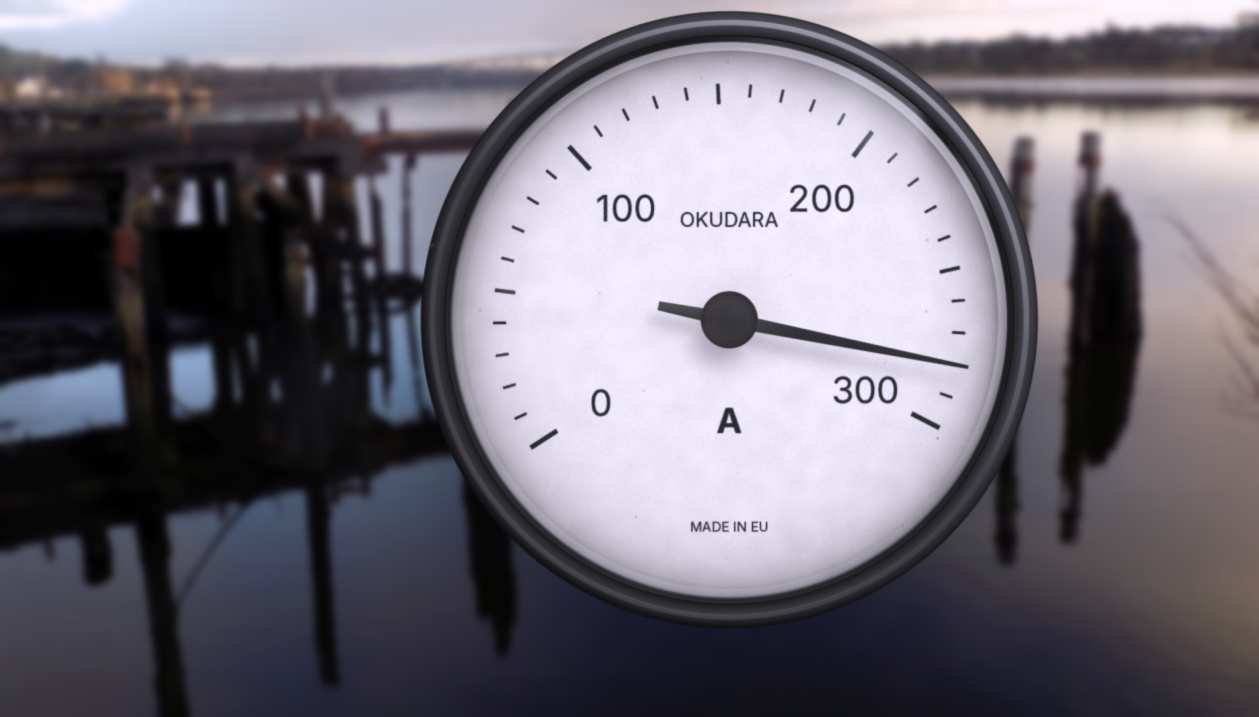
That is **280** A
